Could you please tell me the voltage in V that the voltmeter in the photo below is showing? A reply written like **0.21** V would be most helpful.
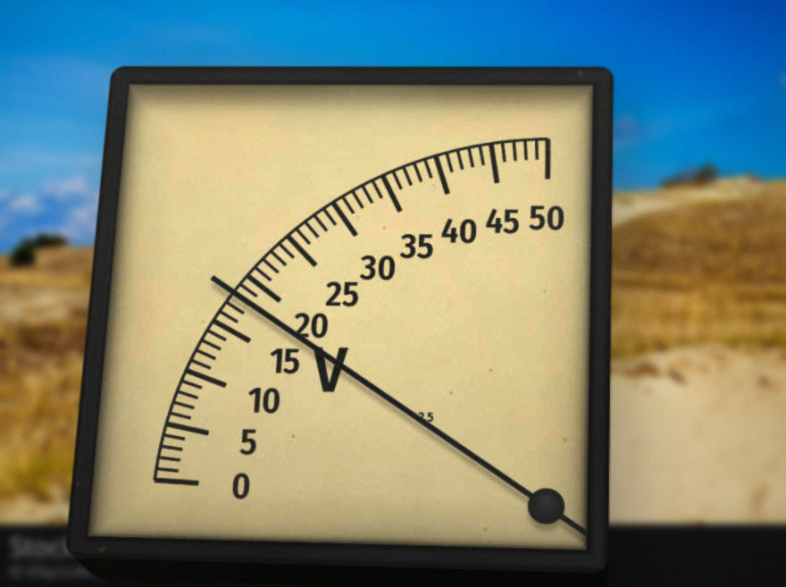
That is **18** V
